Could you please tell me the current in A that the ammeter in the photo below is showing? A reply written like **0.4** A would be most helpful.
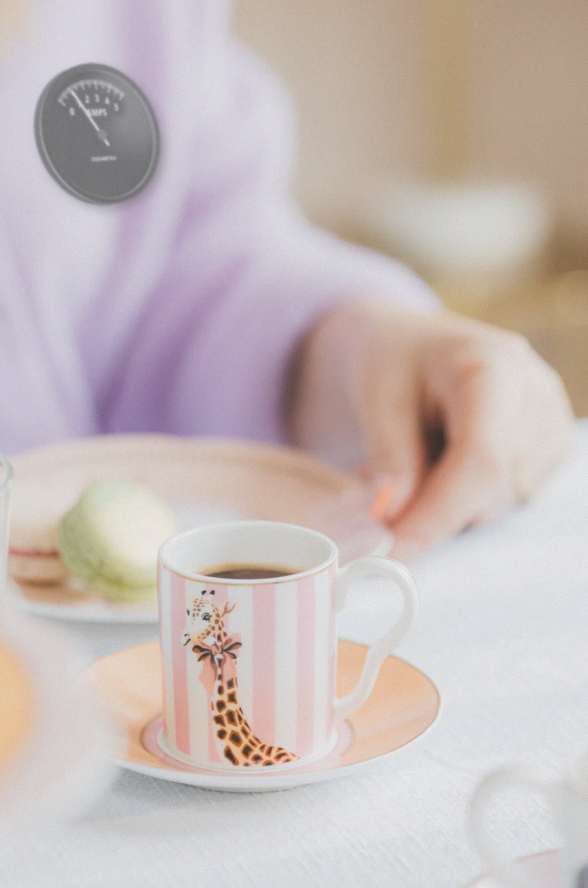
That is **1** A
